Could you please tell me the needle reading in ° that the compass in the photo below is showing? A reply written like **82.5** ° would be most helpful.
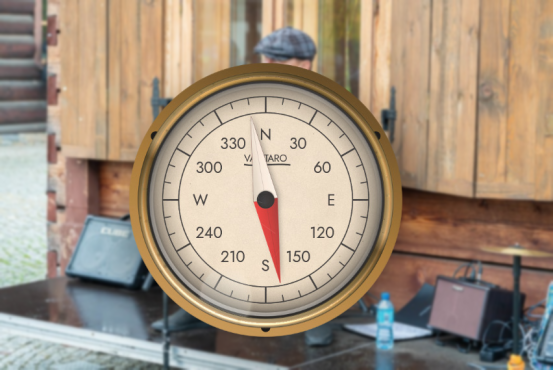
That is **170** °
